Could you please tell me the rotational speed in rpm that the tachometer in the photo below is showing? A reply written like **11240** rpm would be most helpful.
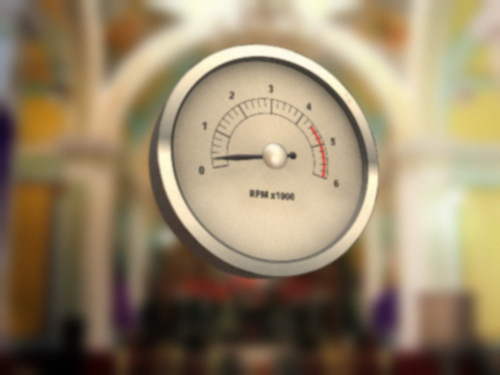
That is **200** rpm
